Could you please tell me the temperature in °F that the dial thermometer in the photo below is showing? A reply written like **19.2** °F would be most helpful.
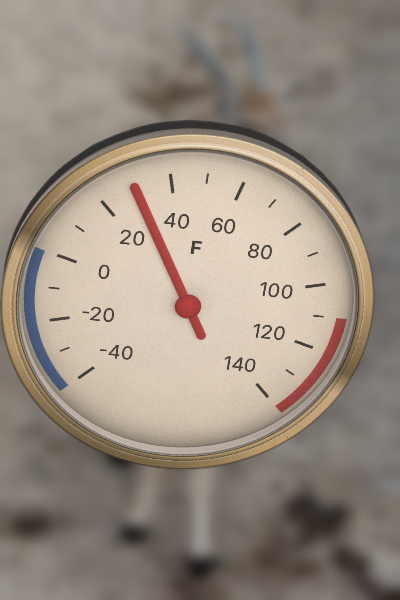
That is **30** °F
